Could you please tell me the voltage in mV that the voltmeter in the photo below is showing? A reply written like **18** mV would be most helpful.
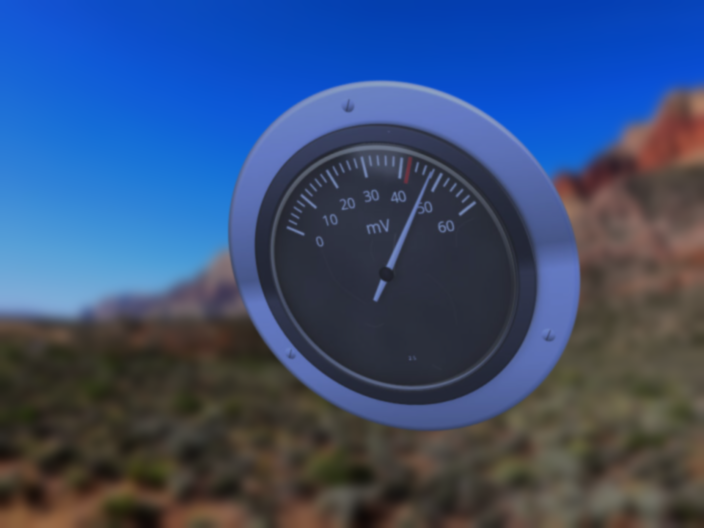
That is **48** mV
